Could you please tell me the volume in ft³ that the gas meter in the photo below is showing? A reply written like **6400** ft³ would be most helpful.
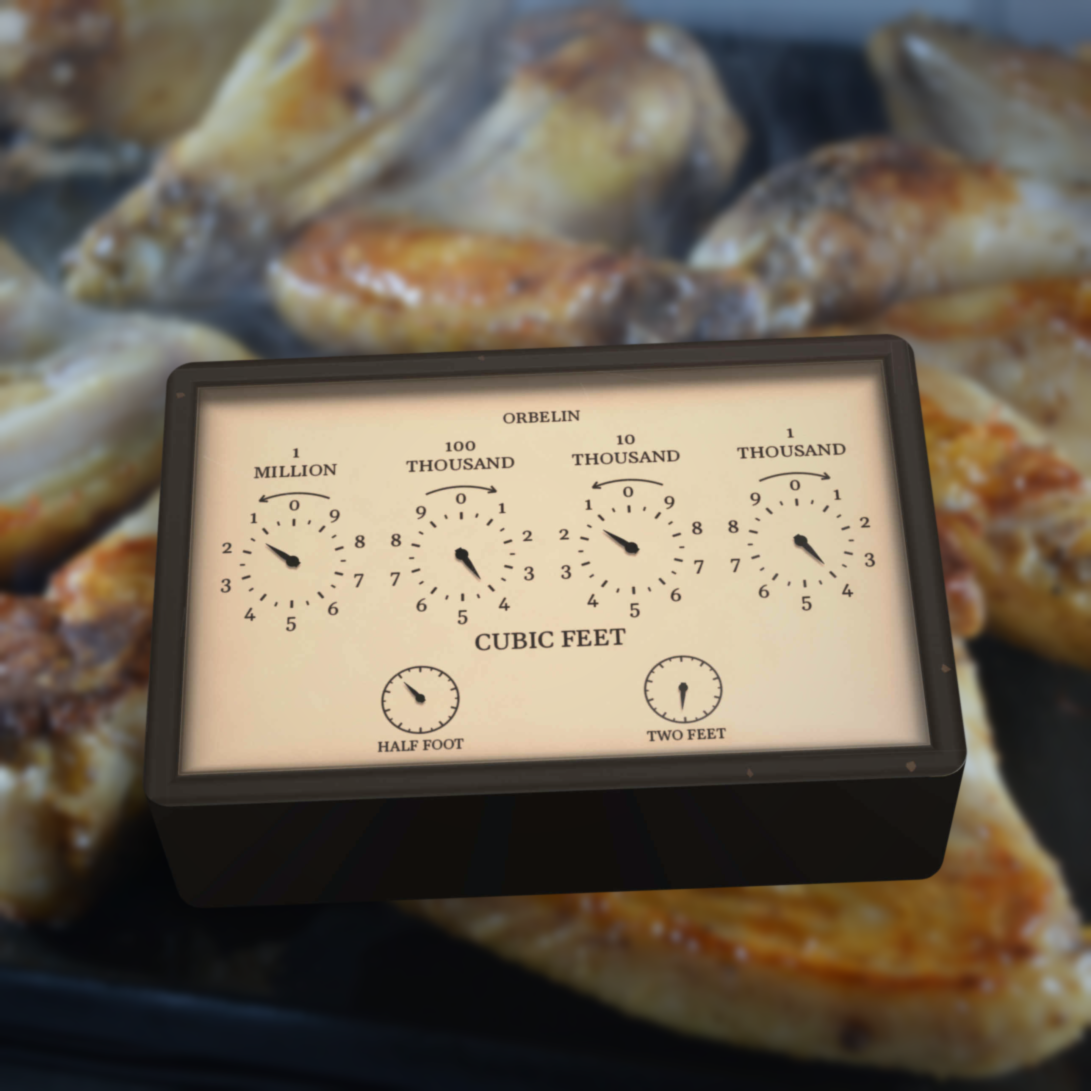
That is **141400** ft³
